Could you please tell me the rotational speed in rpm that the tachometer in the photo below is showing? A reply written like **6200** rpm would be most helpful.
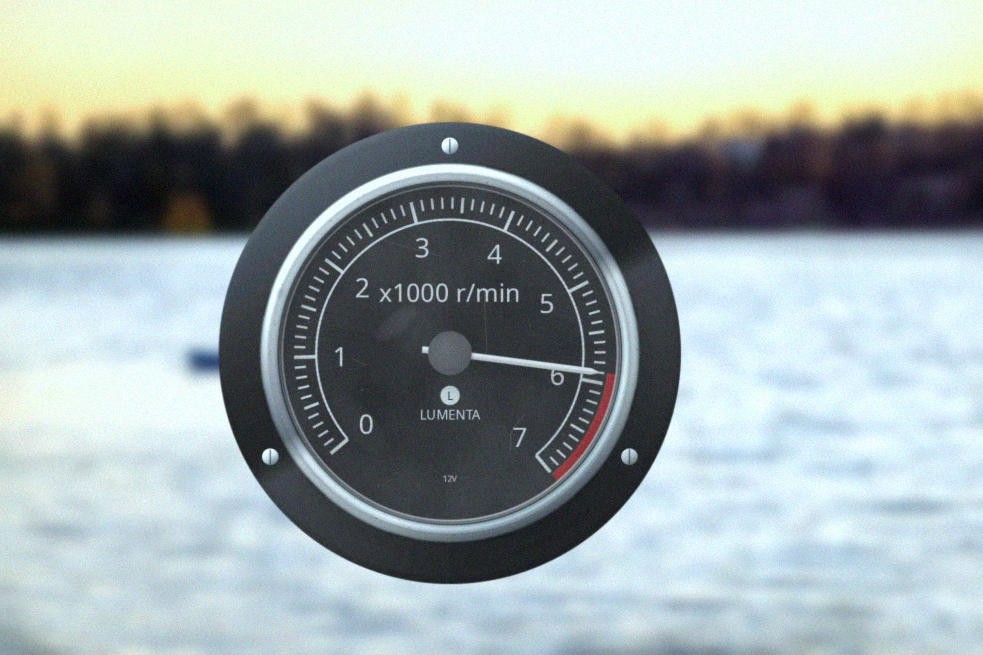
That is **5900** rpm
